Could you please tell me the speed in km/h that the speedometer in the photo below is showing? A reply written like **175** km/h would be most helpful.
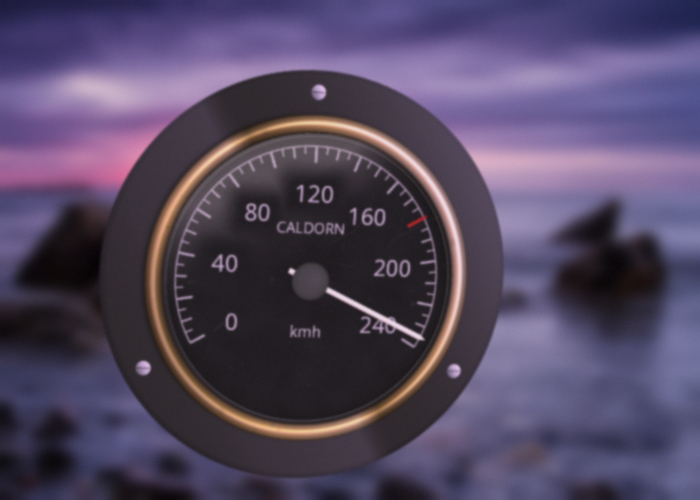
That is **235** km/h
